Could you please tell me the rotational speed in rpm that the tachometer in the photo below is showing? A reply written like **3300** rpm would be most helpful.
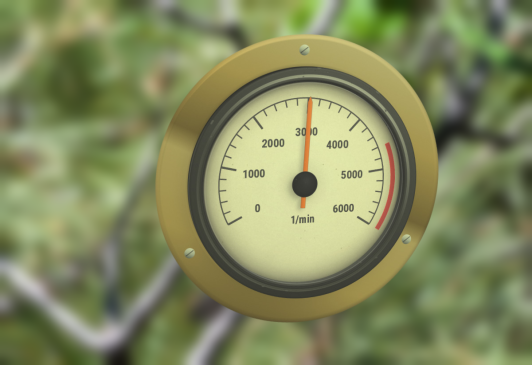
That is **3000** rpm
